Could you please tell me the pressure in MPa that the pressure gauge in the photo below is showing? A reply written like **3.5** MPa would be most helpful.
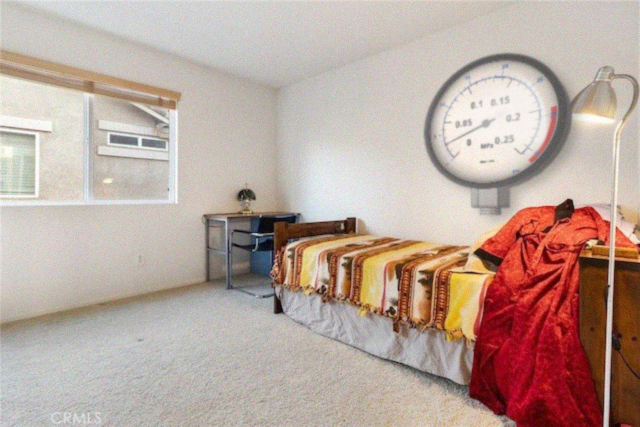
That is **0.02** MPa
